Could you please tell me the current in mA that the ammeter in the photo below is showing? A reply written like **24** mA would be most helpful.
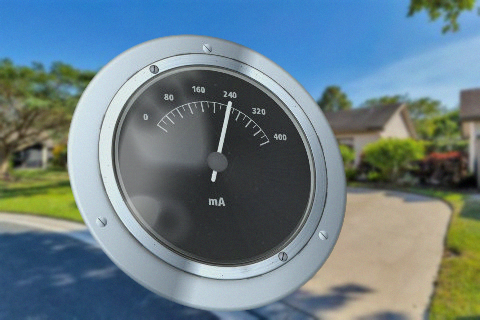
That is **240** mA
